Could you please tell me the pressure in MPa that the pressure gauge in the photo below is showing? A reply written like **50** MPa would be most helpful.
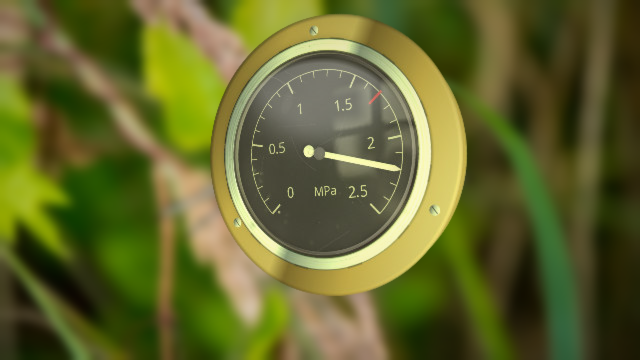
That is **2.2** MPa
